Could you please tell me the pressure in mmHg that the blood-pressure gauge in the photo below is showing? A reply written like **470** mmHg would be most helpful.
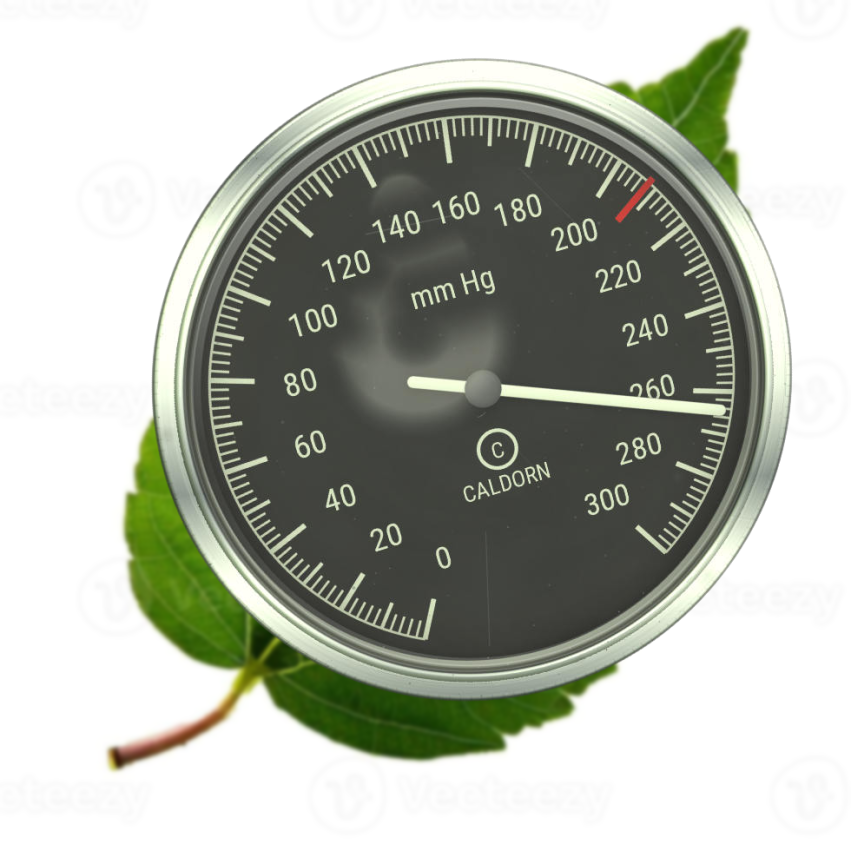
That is **264** mmHg
